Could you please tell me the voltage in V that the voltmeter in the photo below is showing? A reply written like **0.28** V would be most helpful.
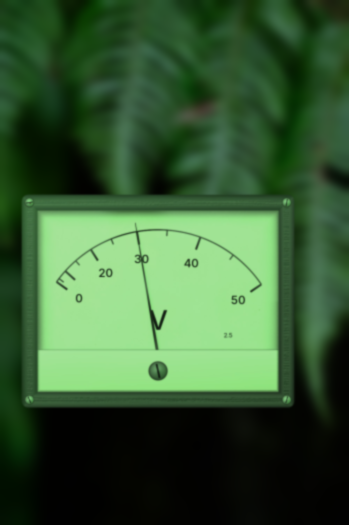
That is **30** V
